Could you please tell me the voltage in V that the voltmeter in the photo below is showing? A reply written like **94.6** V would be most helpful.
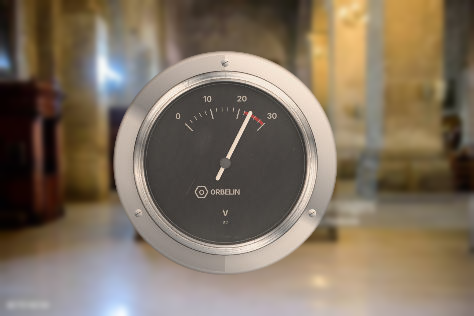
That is **24** V
